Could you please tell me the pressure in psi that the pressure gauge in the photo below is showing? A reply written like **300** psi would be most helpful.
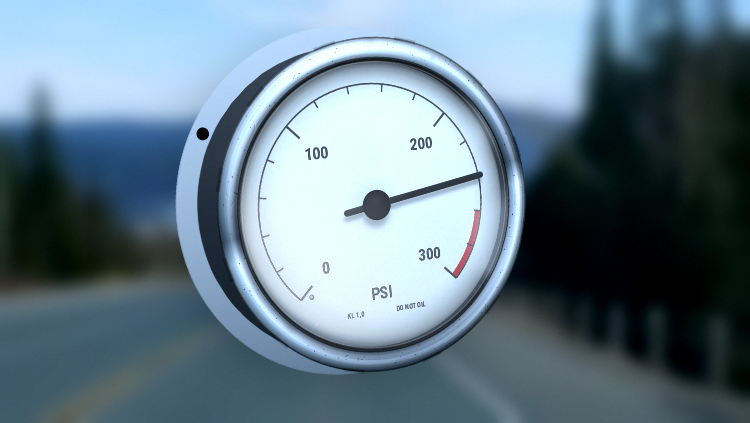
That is **240** psi
